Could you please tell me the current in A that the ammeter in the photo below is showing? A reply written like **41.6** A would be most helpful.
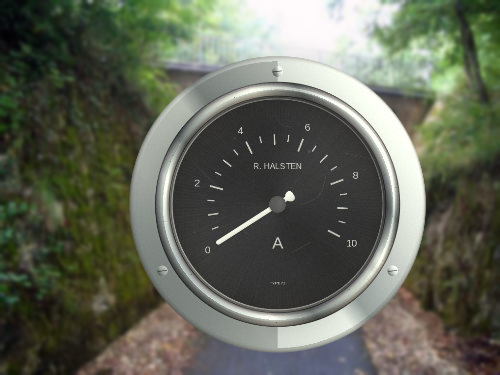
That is **0** A
